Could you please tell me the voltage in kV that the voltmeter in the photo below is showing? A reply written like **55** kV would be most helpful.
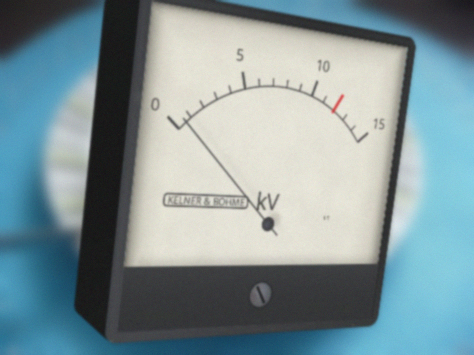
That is **0.5** kV
